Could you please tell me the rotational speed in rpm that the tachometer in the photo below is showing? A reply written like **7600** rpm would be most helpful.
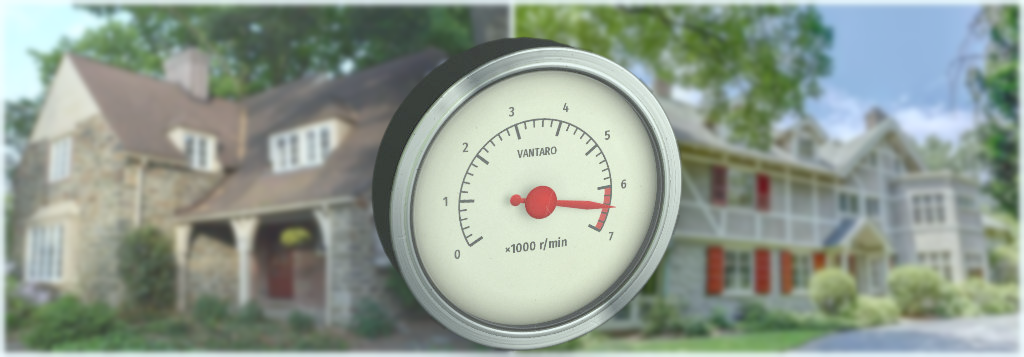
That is **6400** rpm
